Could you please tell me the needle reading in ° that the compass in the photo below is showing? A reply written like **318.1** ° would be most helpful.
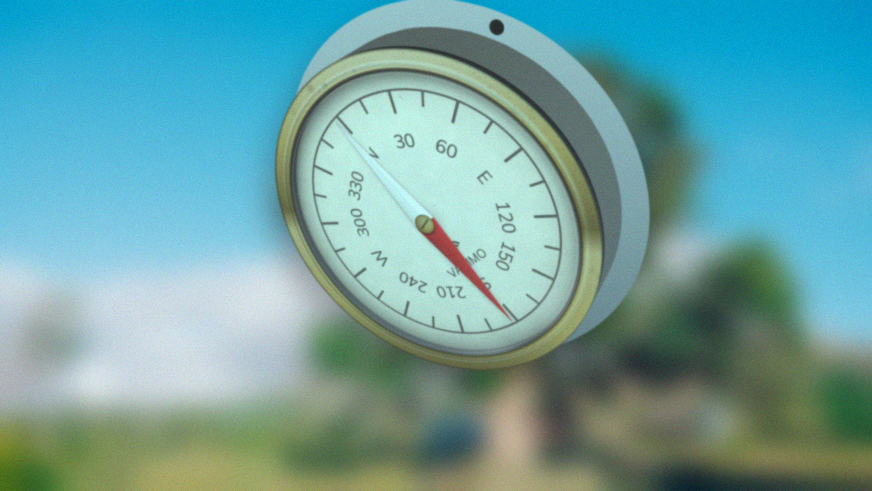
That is **180** °
